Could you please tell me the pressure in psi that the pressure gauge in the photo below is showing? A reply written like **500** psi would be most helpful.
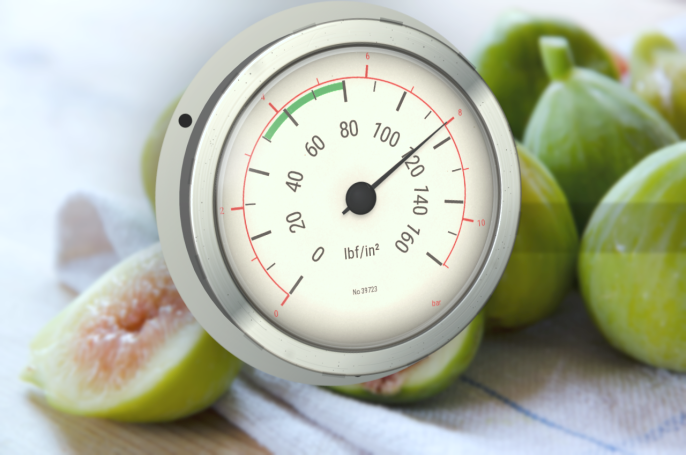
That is **115** psi
